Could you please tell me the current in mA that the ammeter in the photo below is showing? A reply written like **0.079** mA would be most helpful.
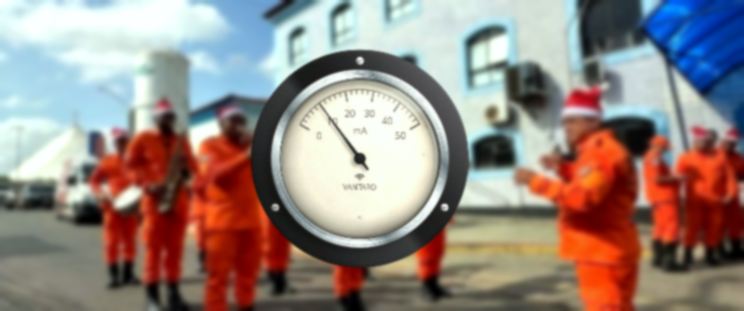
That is **10** mA
